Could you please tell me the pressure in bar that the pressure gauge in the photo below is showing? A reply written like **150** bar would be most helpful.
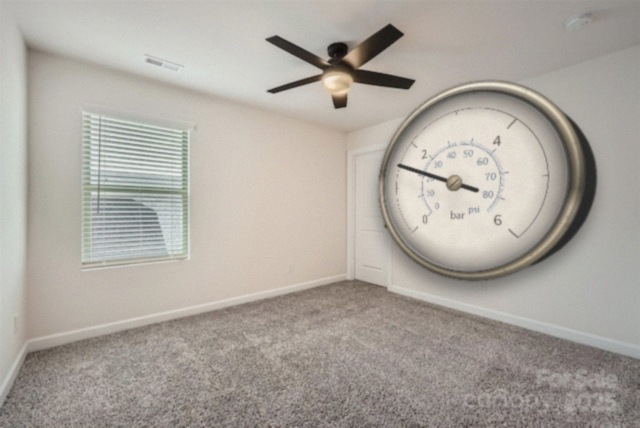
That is **1.5** bar
